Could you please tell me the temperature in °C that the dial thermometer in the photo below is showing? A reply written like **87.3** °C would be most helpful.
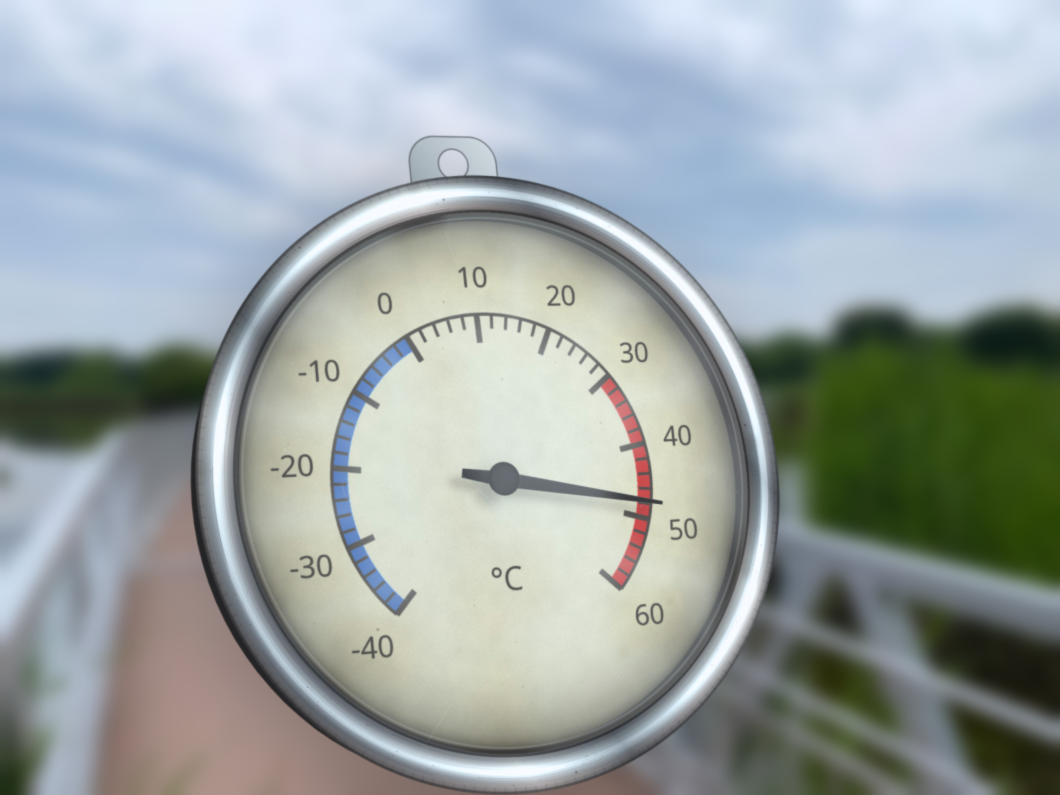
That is **48** °C
